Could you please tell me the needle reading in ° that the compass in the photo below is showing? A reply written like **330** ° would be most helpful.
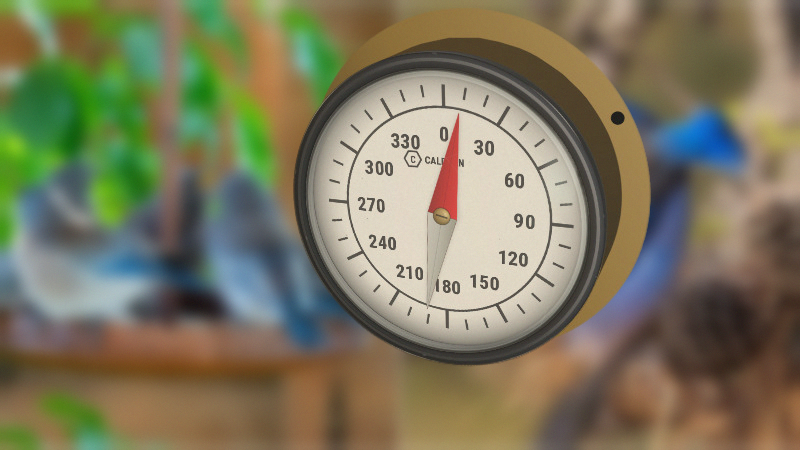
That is **10** °
